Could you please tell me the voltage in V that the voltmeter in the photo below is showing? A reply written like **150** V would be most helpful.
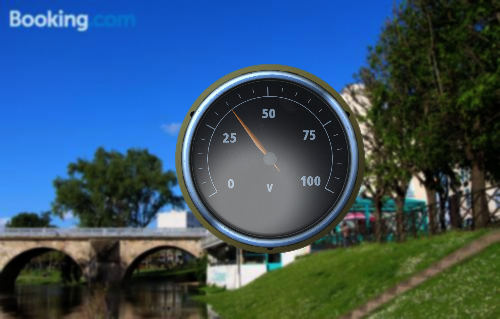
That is **35** V
